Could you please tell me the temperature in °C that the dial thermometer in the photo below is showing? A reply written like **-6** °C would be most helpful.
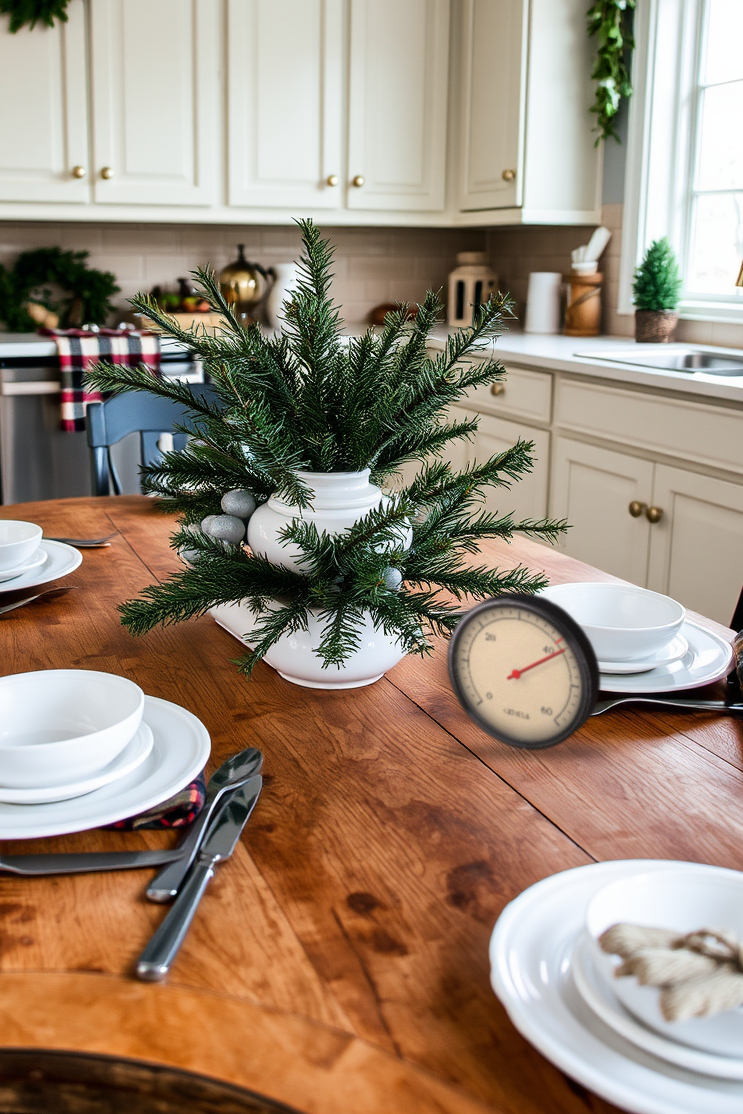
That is **42** °C
